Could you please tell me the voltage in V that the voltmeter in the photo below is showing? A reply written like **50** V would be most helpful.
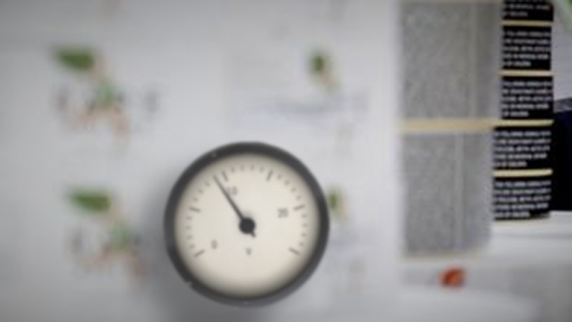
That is **9** V
